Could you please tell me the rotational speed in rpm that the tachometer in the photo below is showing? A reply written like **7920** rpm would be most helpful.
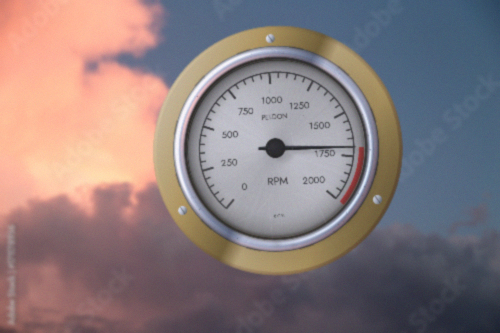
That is **1700** rpm
